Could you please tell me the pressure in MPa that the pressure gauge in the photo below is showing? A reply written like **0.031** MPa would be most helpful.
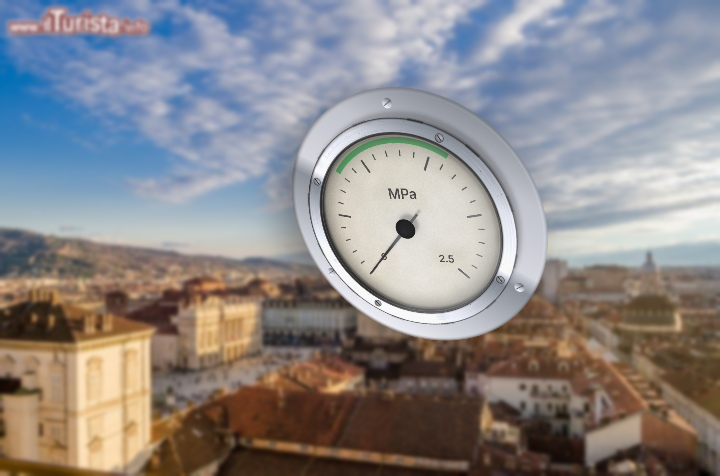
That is **0** MPa
